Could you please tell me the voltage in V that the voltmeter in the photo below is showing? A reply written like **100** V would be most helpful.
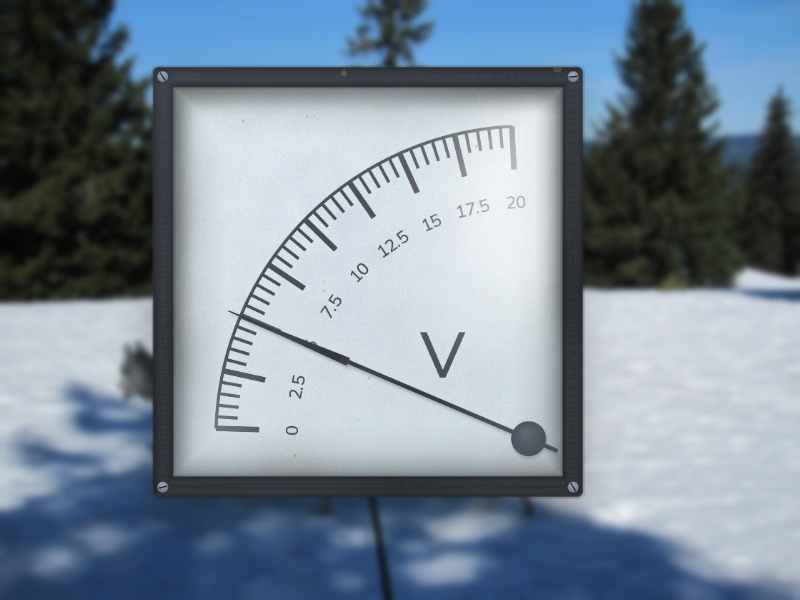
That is **5** V
